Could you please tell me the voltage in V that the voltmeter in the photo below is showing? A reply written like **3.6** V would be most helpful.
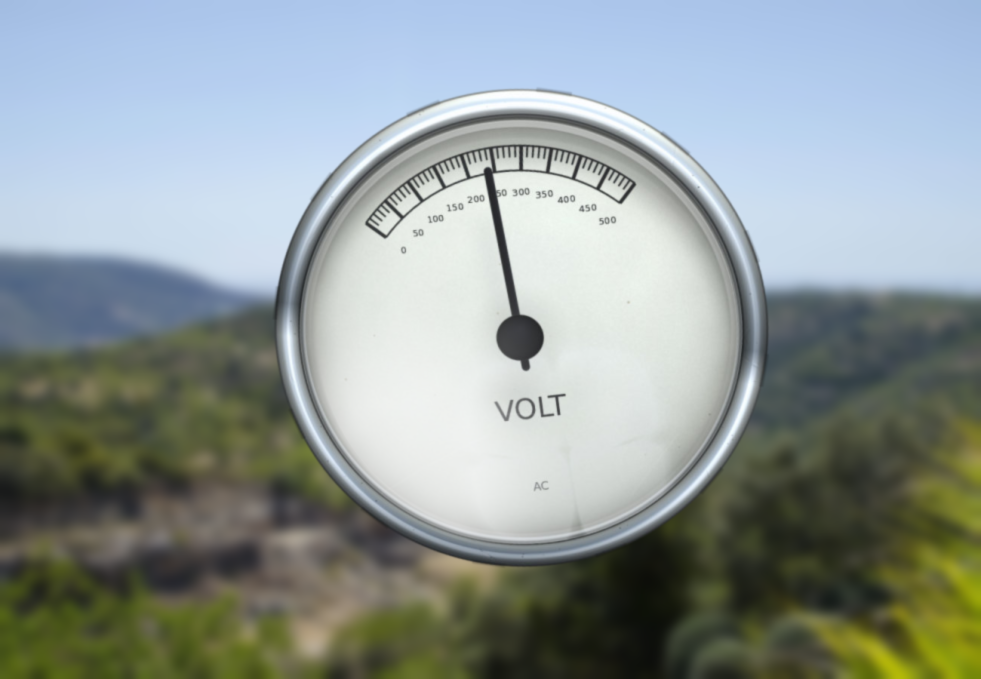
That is **240** V
